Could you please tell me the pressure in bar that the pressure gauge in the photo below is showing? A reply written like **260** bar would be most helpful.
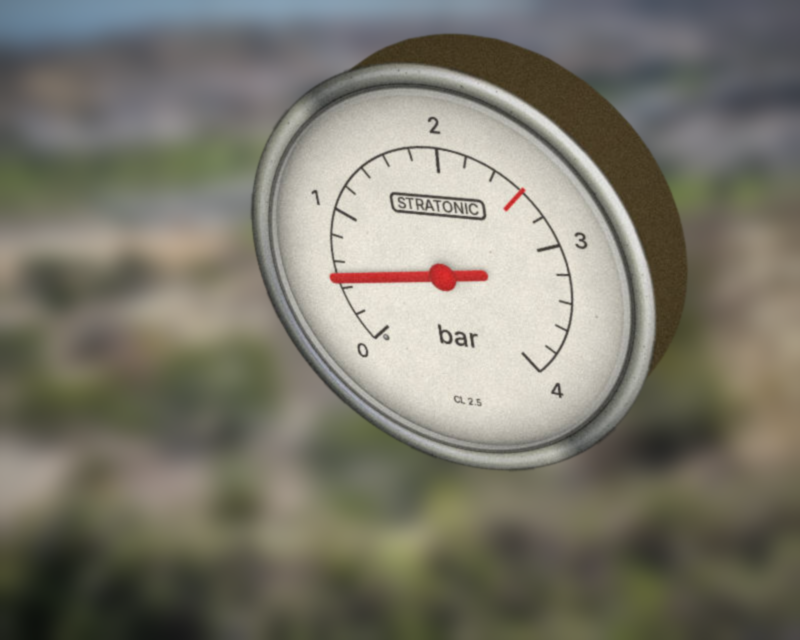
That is **0.5** bar
